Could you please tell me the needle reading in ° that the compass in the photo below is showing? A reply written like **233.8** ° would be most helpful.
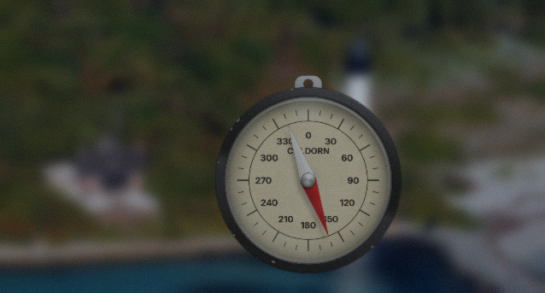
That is **160** °
